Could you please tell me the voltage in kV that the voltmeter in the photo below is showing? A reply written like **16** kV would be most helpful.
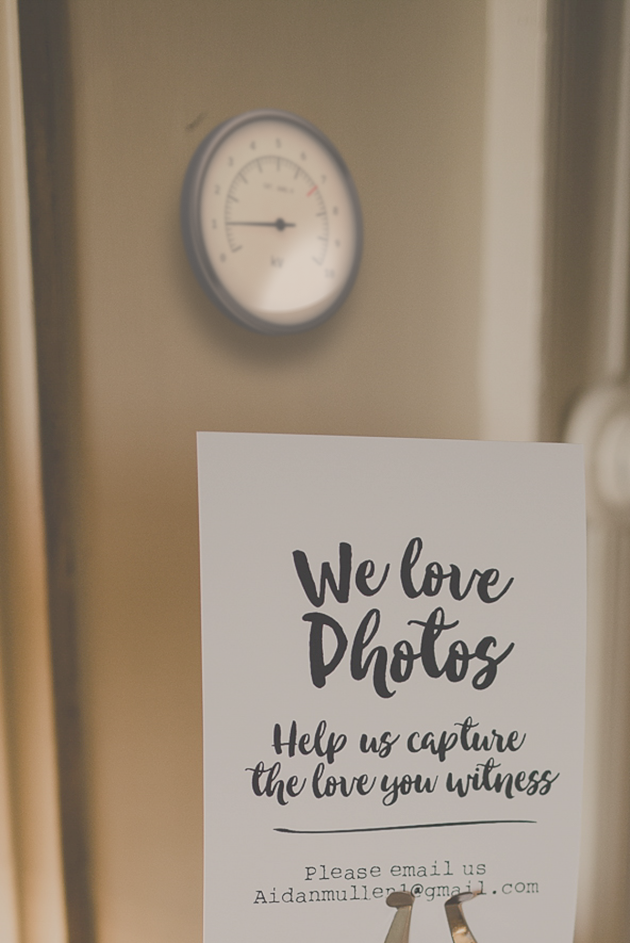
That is **1** kV
